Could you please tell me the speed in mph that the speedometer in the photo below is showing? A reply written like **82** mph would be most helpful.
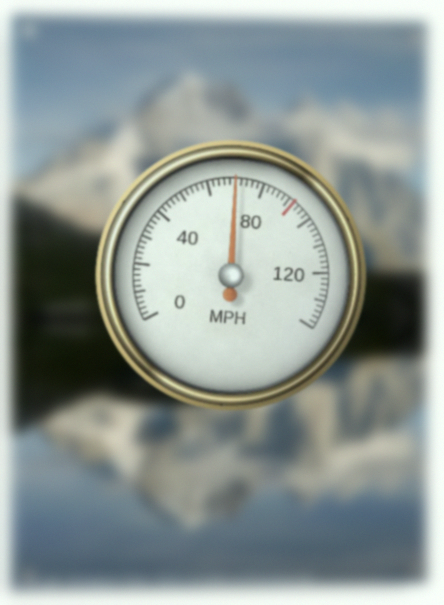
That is **70** mph
